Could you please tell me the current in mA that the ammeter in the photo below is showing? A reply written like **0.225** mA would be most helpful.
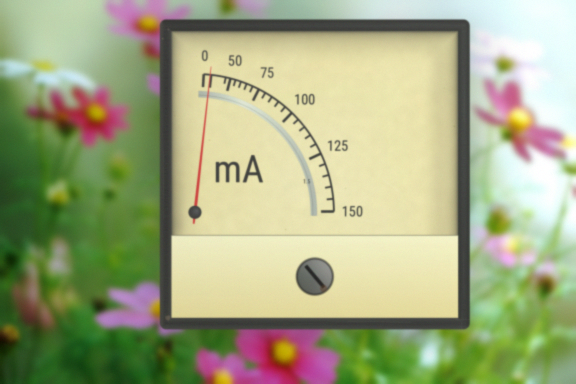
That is **25** mA
